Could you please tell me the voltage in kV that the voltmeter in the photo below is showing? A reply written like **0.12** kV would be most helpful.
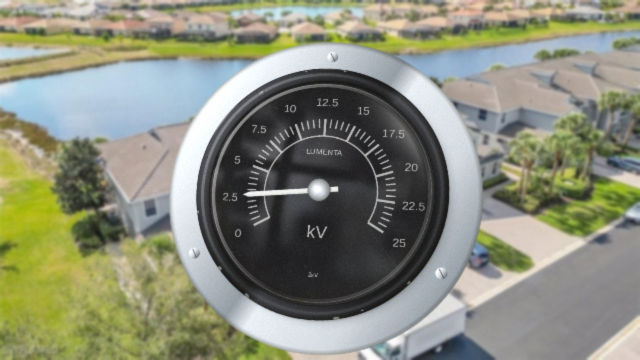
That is **2.5** kV
